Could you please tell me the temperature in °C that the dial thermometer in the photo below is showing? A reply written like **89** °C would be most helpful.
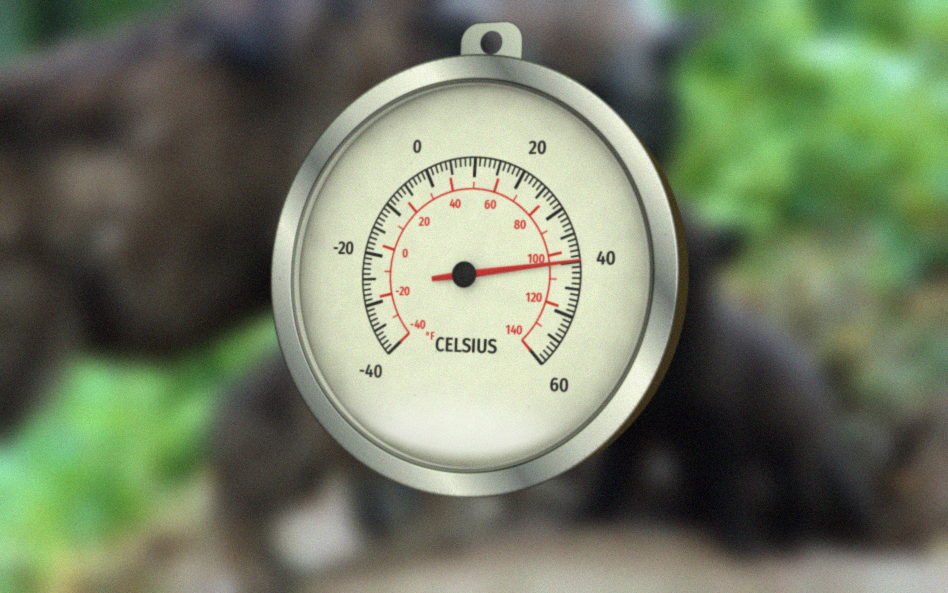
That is **40** °C
